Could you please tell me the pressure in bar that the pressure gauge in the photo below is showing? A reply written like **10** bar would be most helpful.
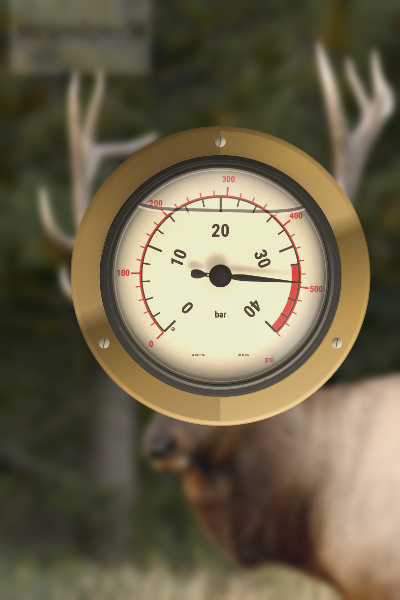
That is **34** bar
